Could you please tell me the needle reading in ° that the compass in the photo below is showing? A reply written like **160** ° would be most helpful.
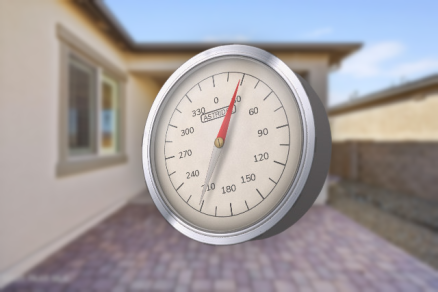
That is **30** °
